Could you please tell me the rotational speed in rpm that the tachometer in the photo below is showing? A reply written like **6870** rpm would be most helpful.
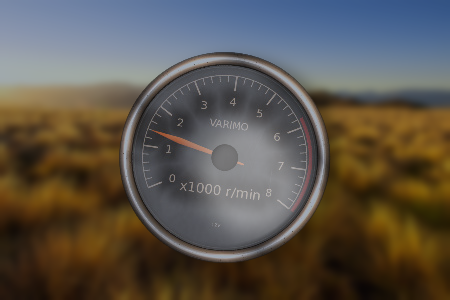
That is **1400** rpm
